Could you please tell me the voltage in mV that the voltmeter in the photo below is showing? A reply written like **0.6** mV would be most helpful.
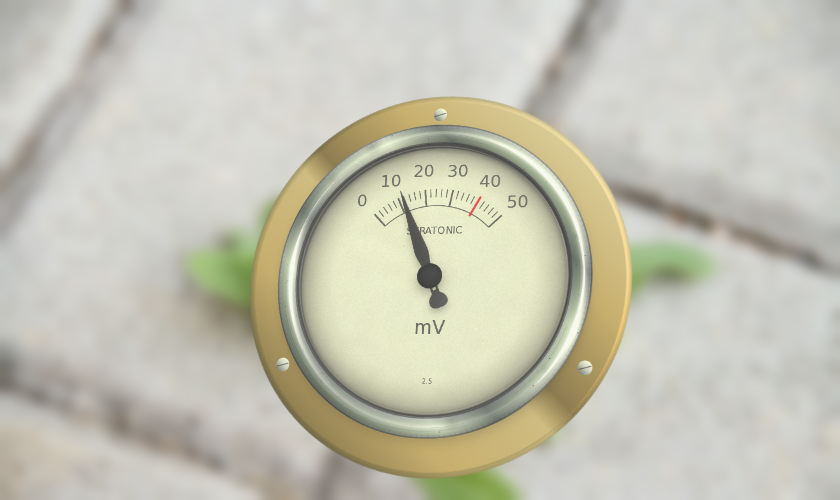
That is **12** mV
